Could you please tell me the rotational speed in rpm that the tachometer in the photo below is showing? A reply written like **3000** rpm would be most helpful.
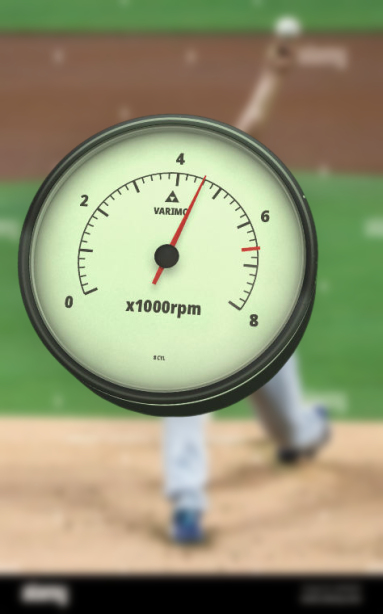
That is **4600** rpm
